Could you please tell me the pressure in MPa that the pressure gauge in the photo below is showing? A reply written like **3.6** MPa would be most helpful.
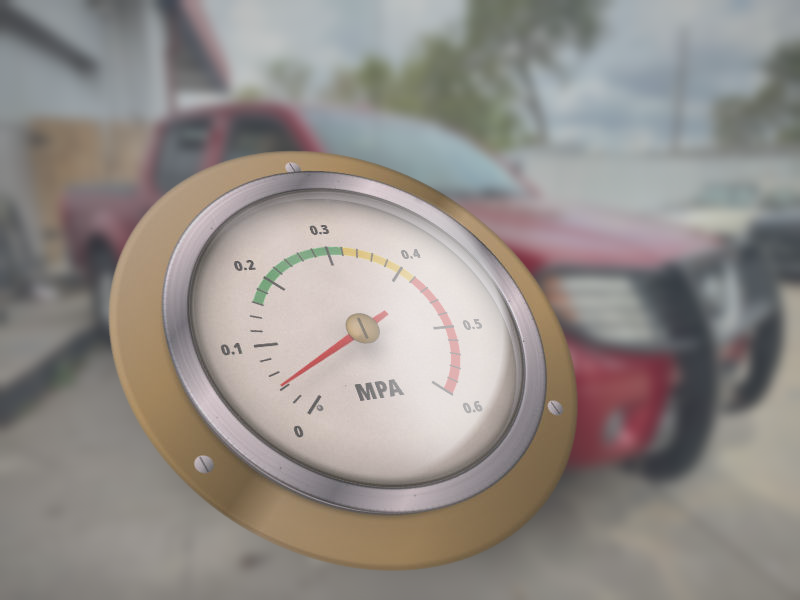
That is **0.04** MPa
